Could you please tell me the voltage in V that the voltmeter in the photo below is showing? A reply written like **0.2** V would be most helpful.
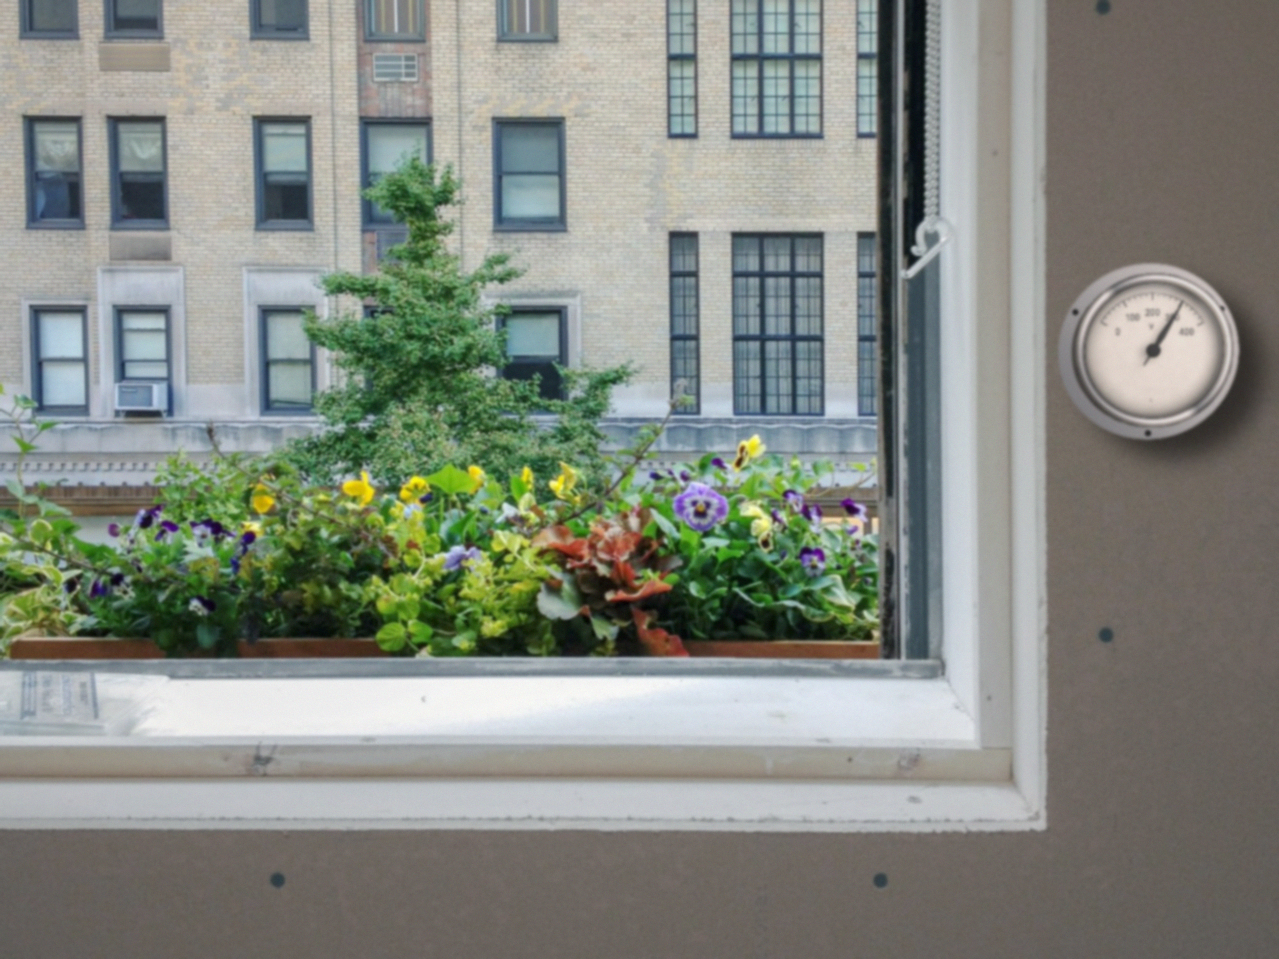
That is **300** V
